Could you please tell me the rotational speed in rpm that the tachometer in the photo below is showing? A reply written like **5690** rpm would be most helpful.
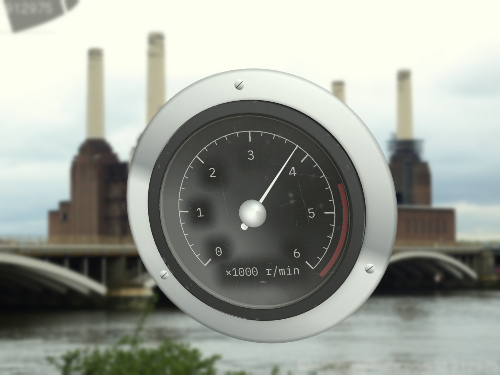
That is **3800** rpm
